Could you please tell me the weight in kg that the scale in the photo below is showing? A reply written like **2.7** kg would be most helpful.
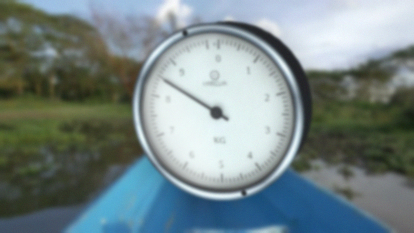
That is **8.5** kg
